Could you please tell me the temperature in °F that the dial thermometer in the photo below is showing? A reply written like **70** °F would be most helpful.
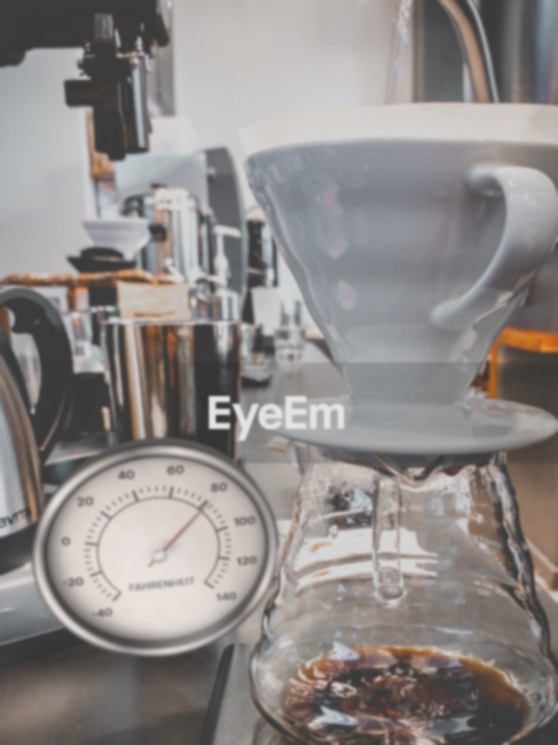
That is **80** °F
